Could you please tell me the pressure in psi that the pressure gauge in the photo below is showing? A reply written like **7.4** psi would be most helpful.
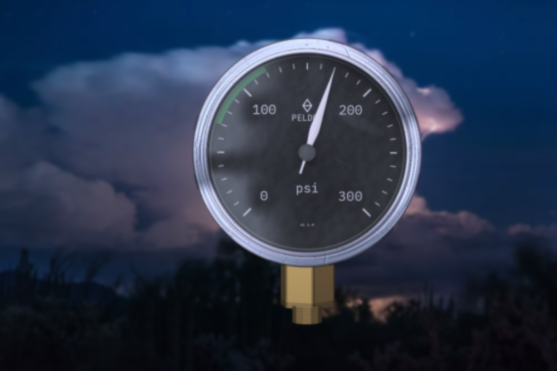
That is **170** psi
